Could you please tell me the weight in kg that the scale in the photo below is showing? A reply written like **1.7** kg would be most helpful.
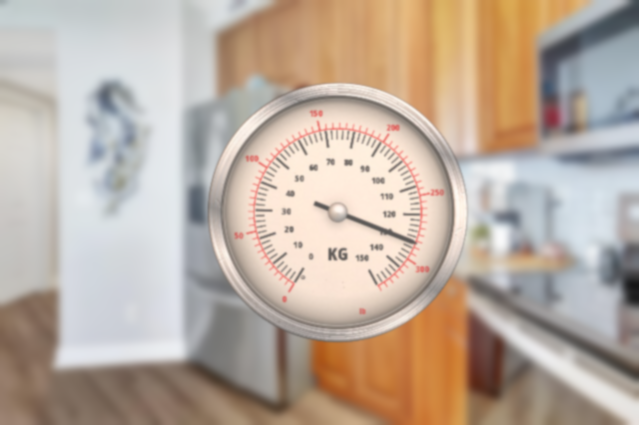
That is **130** kg
